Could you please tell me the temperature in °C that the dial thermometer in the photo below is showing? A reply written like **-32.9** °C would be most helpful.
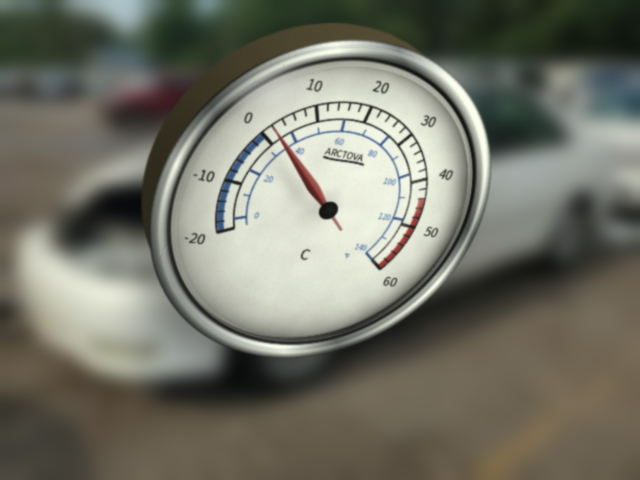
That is **2** °C
